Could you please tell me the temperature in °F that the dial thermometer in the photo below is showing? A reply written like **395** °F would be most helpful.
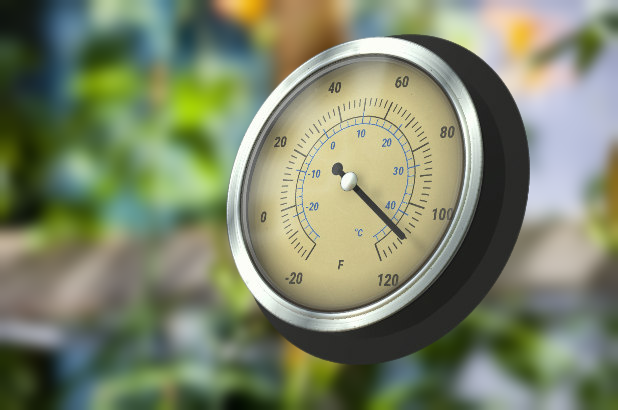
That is **110** °F
